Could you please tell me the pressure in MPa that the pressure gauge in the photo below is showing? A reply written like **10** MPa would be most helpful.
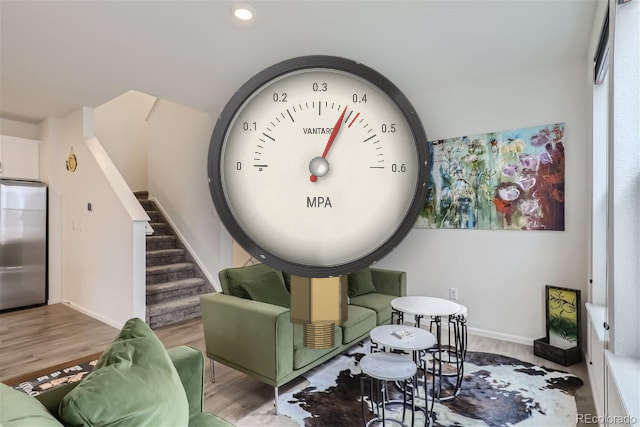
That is **0.38** MPa
